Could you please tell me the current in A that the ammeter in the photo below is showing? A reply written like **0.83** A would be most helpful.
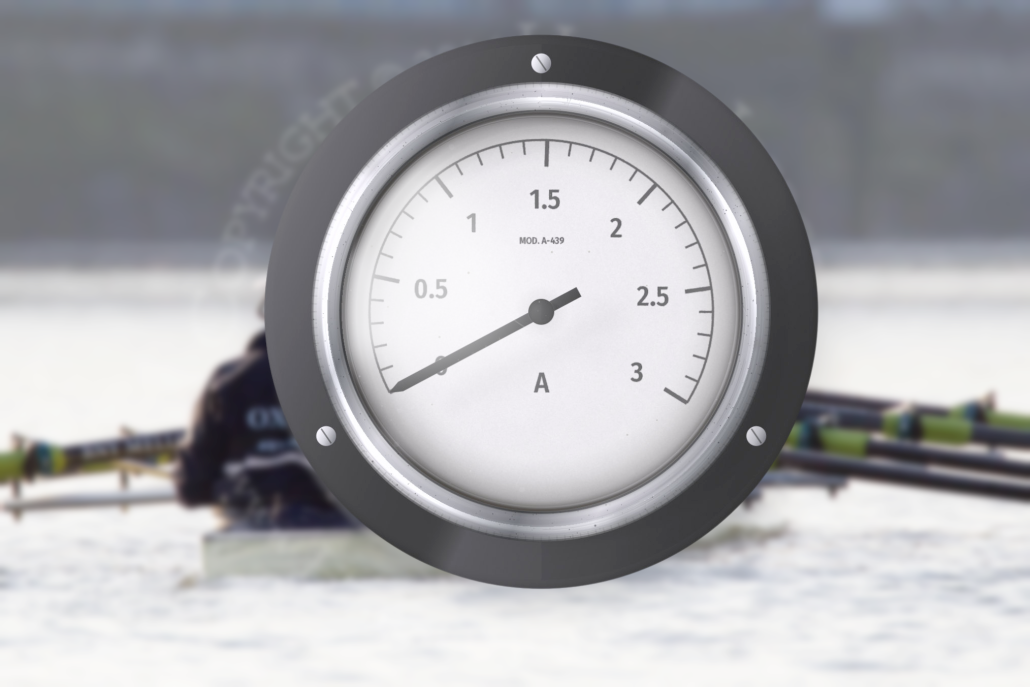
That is **0** A
